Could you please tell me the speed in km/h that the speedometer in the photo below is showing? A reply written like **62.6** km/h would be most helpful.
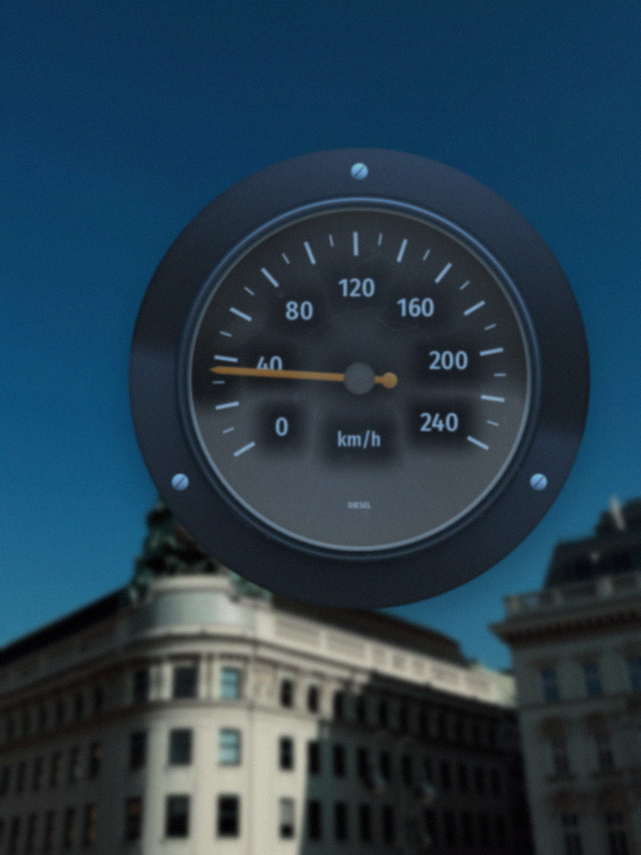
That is **35** km/h
